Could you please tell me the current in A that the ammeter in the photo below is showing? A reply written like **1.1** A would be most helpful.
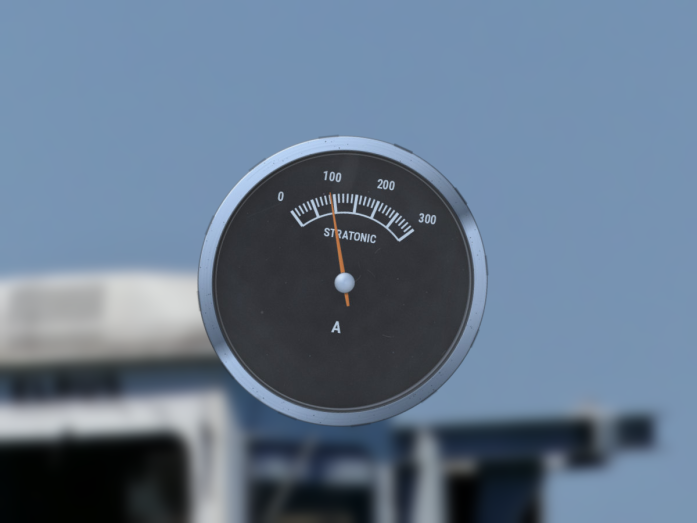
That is **90** A
